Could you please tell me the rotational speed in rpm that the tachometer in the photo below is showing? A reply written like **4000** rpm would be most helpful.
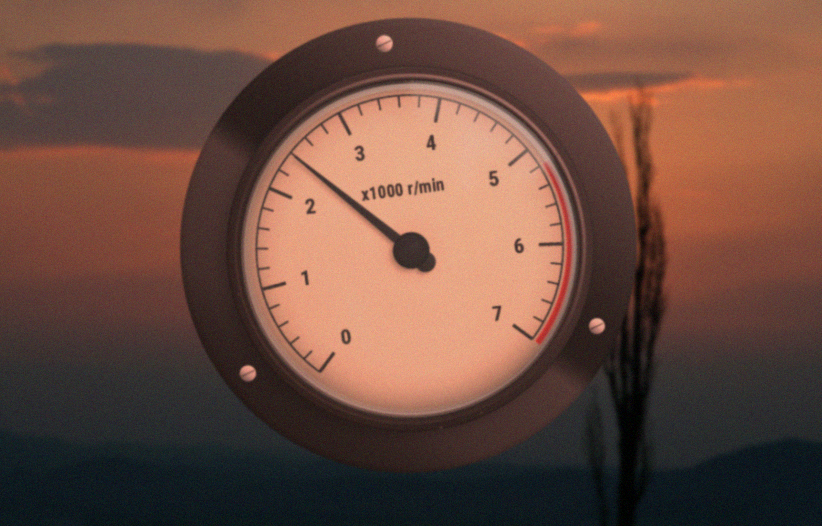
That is **2400** rpm
